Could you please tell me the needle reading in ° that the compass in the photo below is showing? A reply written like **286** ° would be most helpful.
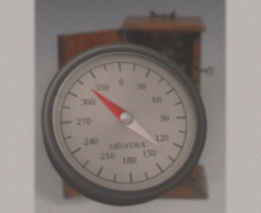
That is **315** °
